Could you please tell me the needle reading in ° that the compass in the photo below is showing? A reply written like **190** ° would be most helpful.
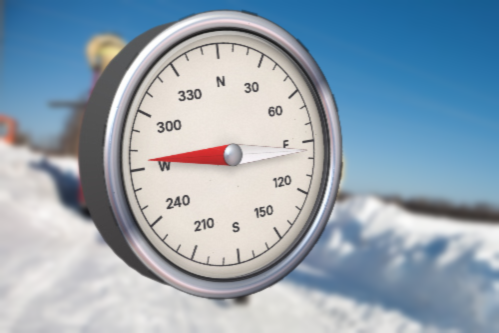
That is **275** °
